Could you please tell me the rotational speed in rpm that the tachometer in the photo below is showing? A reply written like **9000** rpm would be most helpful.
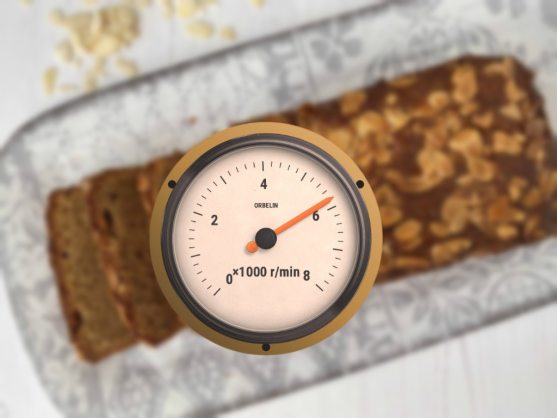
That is **5800** rpm
